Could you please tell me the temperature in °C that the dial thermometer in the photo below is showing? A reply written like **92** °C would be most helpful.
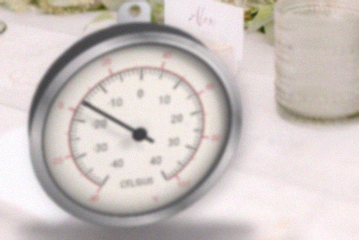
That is **-15** °C
